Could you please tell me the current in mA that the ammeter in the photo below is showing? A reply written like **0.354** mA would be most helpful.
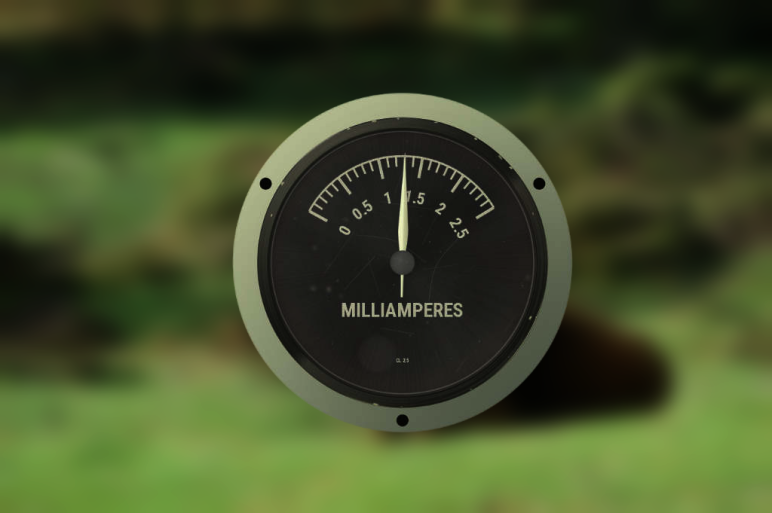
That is **1.3** mA
